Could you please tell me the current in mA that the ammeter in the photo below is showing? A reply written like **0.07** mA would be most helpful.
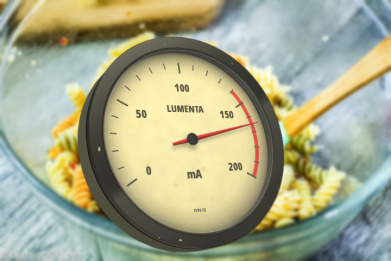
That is **165** mA
